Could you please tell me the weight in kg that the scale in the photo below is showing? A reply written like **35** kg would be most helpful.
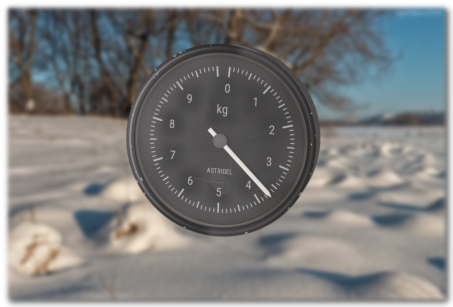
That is **3.7** kg
